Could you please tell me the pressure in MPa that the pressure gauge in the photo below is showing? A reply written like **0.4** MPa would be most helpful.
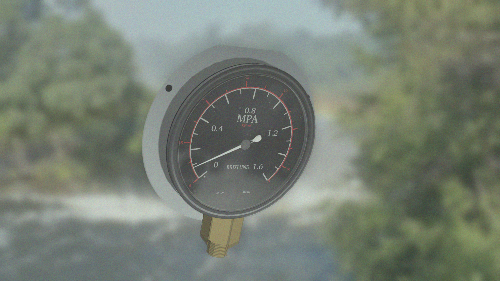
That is **0.1** MPa
